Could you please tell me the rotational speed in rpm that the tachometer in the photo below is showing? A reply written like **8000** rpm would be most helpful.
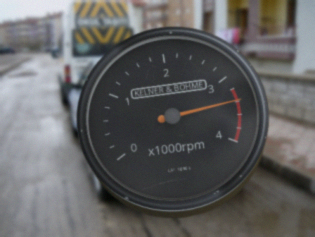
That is **3400** rpm
